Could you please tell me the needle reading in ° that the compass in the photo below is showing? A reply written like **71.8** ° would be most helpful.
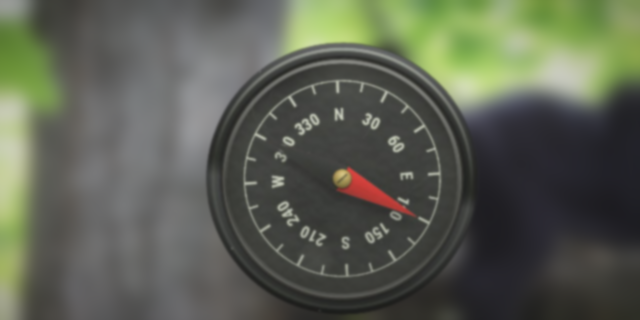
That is **120** °
